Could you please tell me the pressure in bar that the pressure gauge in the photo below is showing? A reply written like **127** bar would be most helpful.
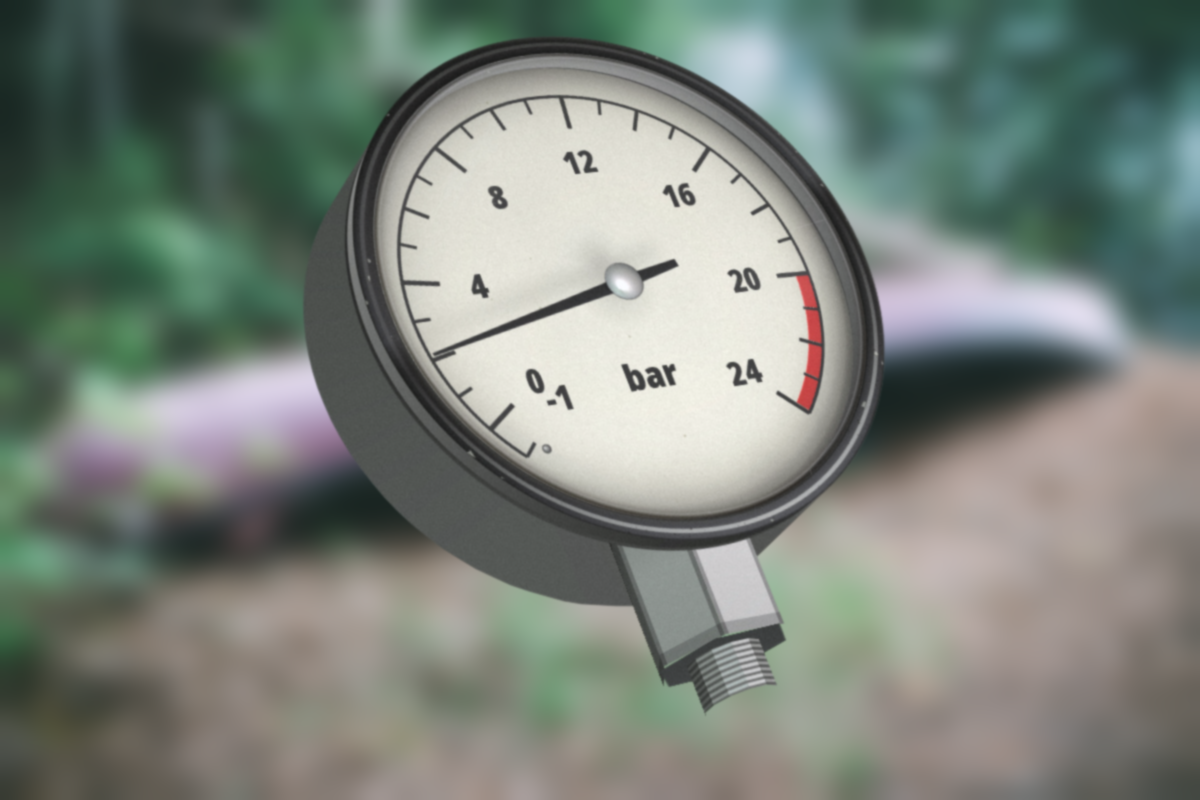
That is **2** bar
